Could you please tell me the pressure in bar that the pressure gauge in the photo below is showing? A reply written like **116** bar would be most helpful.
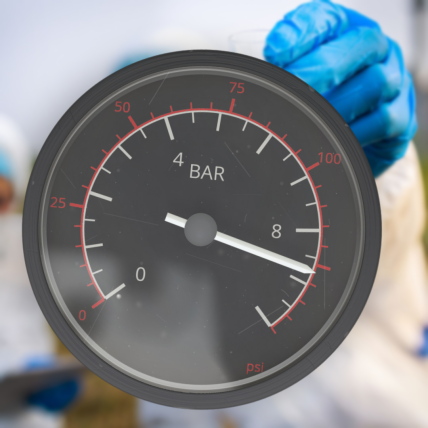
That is **8.75** bar
